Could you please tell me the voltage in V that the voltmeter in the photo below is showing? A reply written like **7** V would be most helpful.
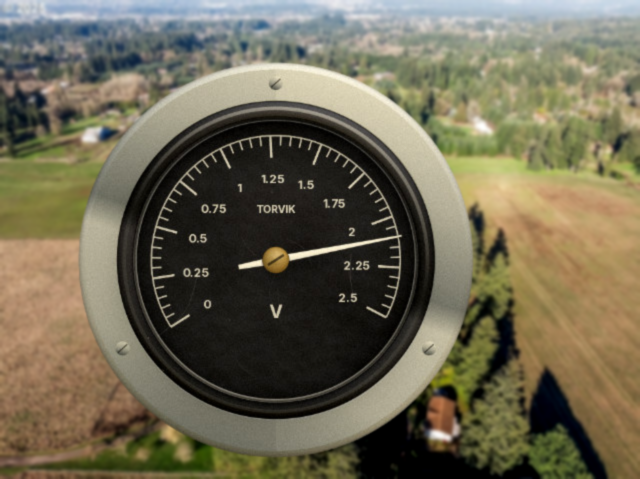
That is **2.1** V
